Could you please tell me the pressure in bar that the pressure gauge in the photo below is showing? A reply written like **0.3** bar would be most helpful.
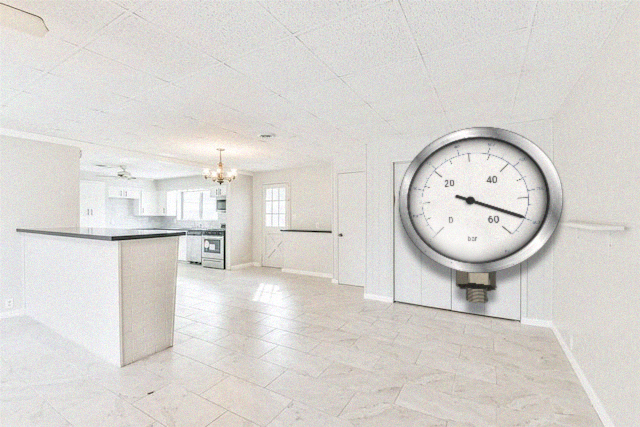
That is **55** bar
